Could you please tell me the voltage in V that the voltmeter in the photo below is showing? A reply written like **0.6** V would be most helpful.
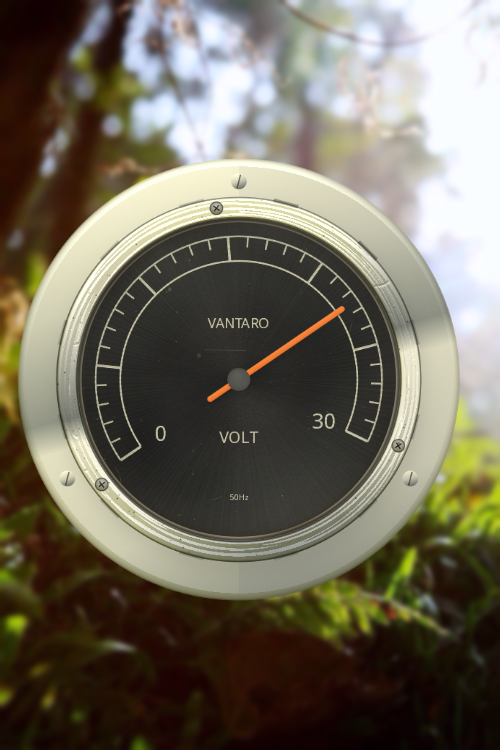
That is **22.5** V
